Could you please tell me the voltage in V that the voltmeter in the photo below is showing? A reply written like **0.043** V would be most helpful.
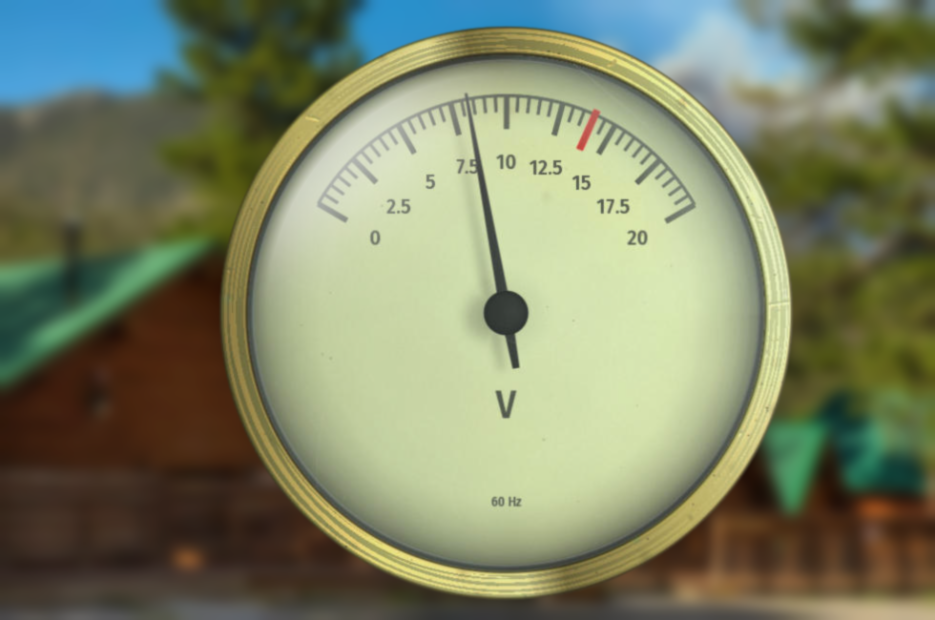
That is **8.25** V
